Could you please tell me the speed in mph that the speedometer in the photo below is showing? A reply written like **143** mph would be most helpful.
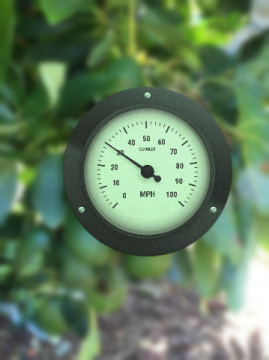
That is **30** mph
